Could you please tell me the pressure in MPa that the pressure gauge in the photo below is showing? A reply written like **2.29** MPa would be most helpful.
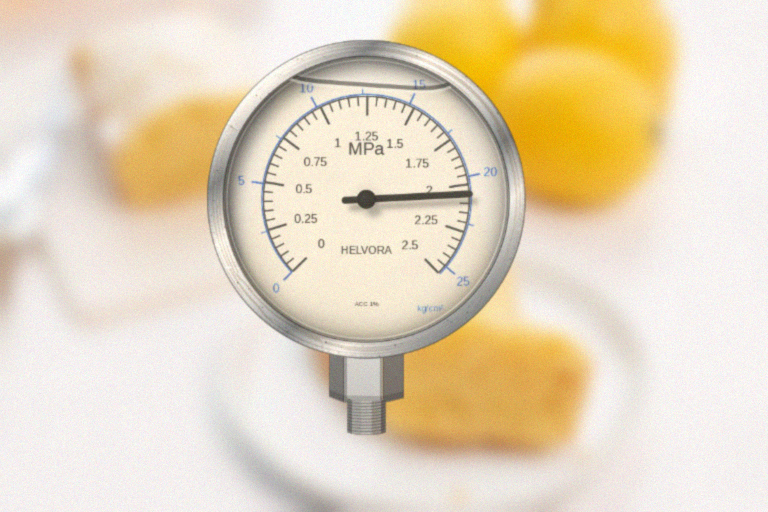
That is **2.05** MPa
